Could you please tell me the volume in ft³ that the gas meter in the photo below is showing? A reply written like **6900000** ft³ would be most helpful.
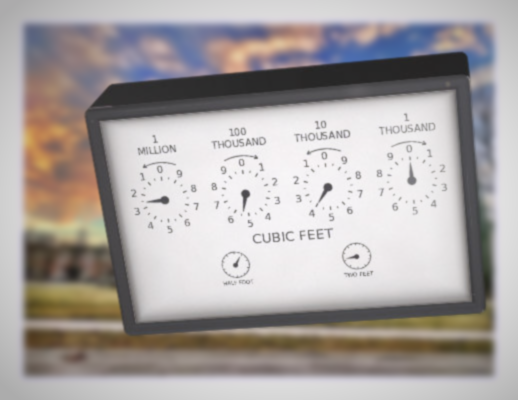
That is **254000** ft³
